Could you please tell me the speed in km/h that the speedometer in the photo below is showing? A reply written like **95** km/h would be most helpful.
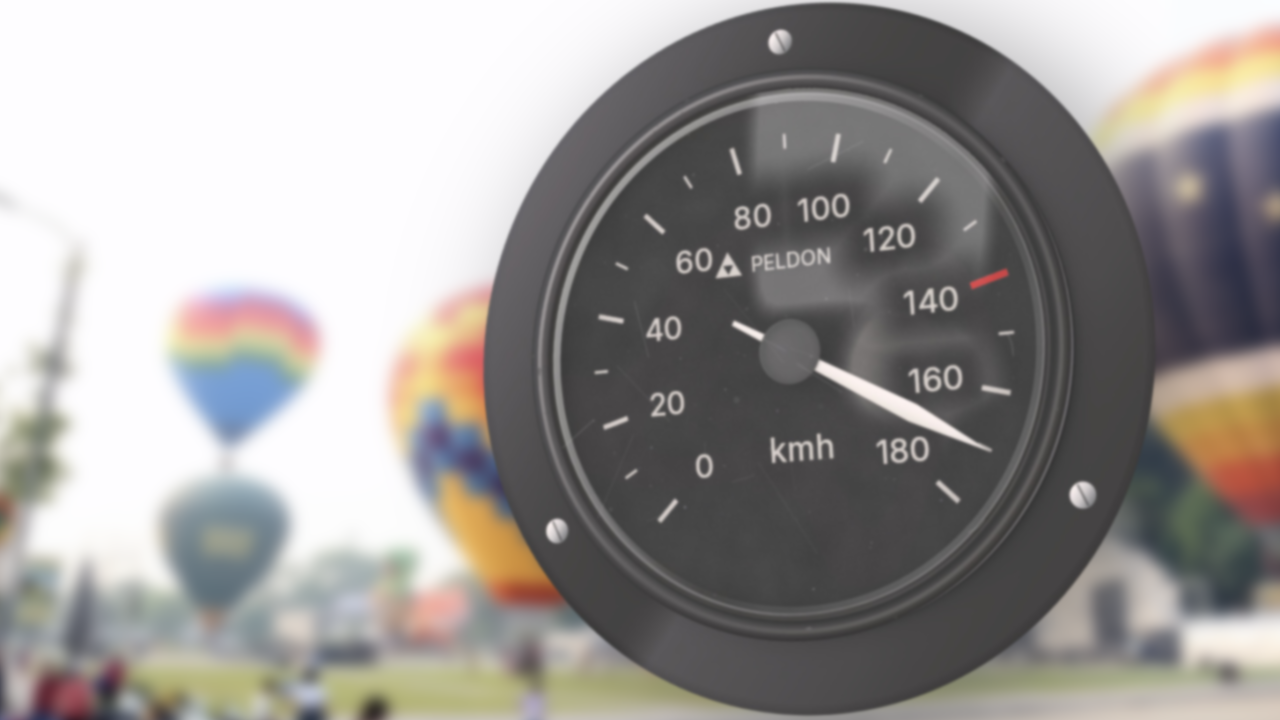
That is **170** km/h
